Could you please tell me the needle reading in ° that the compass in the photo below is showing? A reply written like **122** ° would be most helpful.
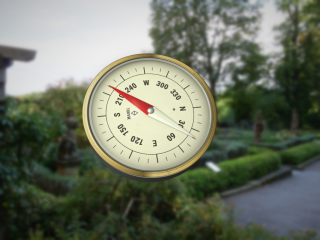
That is **220** °
